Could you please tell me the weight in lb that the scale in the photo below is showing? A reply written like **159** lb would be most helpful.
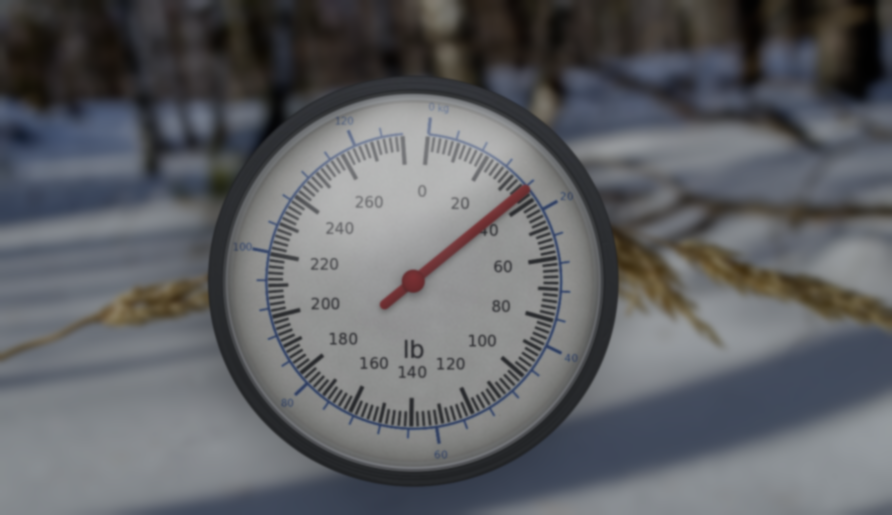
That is **36** lb
